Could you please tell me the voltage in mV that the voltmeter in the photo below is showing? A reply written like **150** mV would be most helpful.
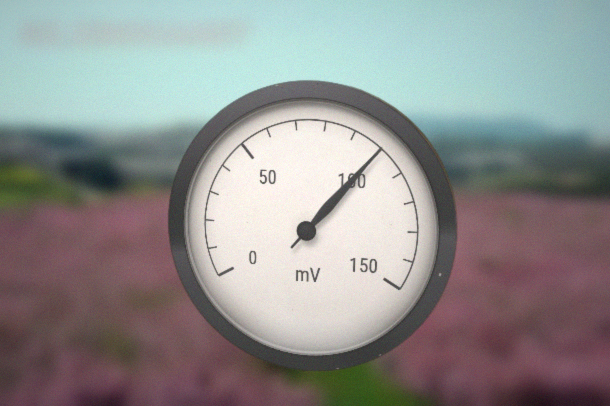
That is **100** mV
